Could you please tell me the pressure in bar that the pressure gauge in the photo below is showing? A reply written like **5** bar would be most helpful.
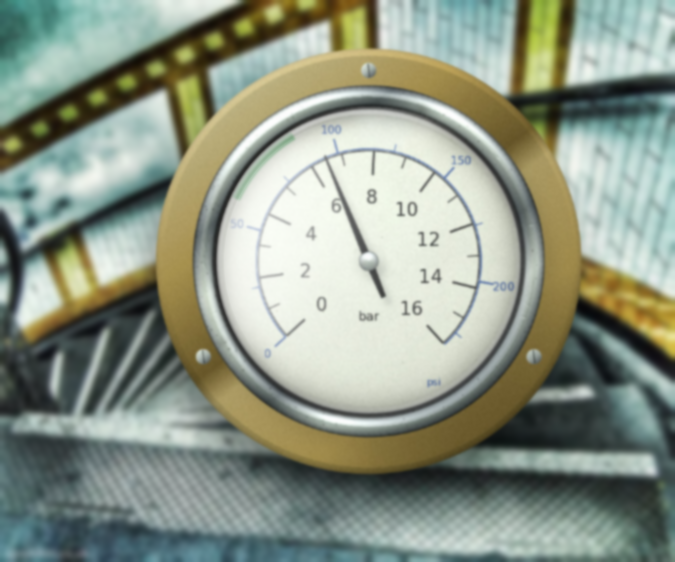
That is **6.5** bar
